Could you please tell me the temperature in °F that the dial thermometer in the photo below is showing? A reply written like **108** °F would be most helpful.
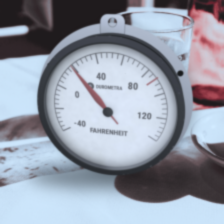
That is **20** °F
